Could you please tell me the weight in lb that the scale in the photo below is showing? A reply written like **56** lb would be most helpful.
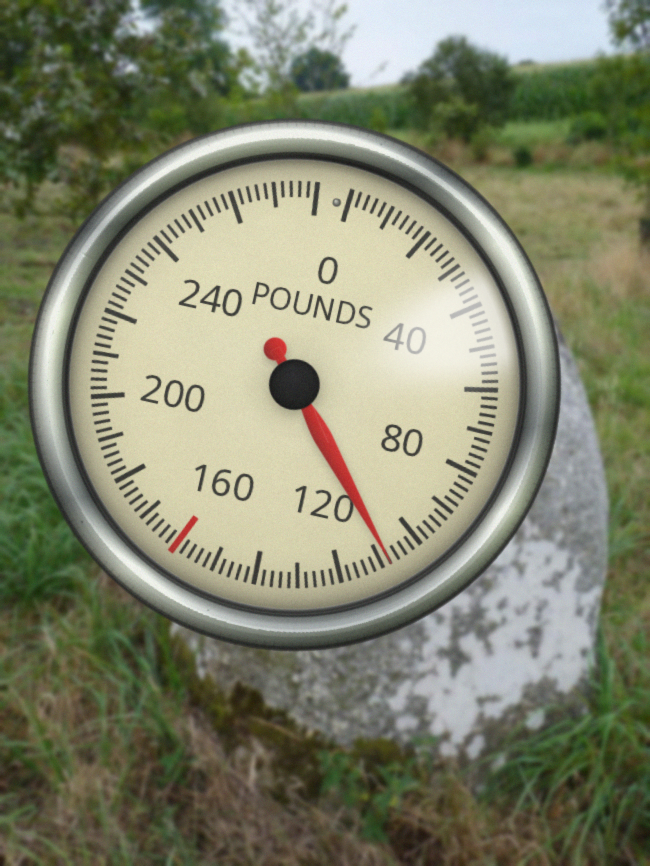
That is **108** lb
